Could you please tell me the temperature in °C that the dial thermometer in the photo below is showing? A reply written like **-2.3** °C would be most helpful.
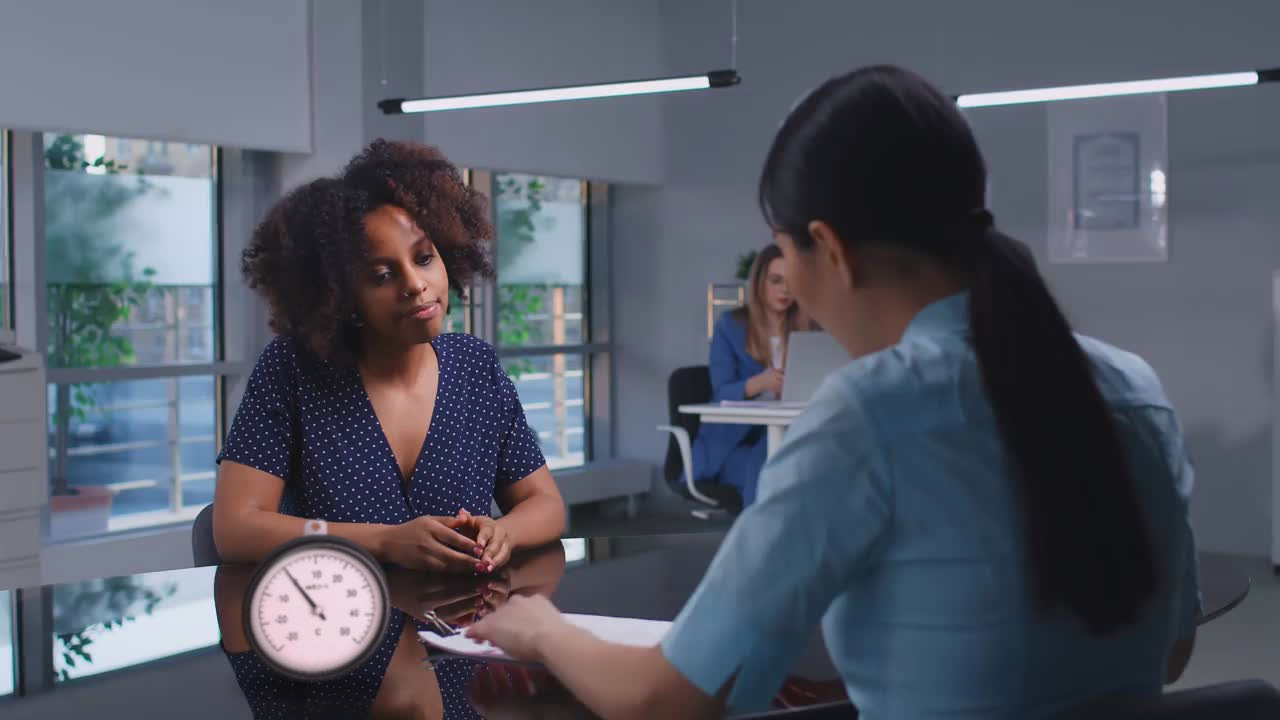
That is **0** °C
